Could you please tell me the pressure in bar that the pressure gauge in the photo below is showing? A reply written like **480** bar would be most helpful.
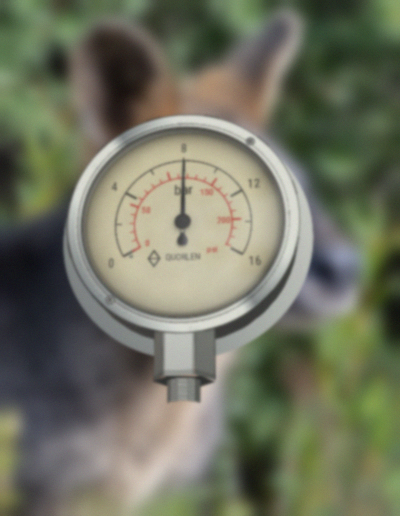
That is **8** bar
